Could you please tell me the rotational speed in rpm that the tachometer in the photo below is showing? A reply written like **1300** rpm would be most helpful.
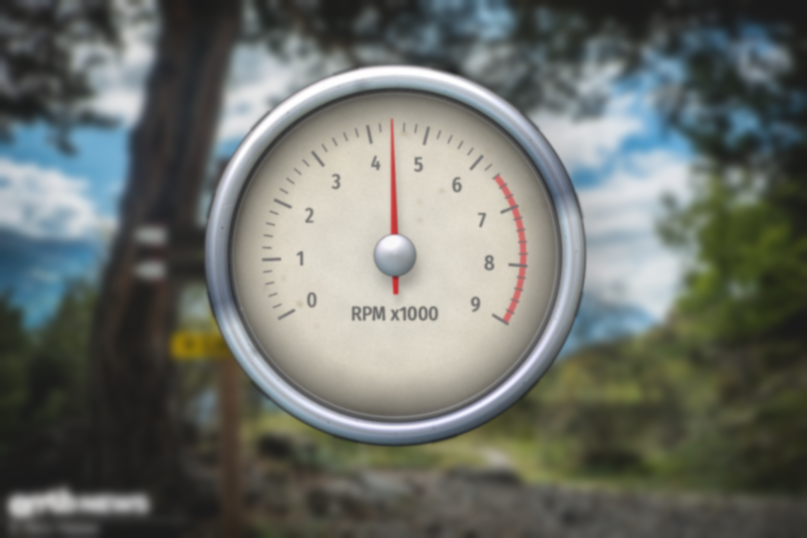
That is **4400** rpm
